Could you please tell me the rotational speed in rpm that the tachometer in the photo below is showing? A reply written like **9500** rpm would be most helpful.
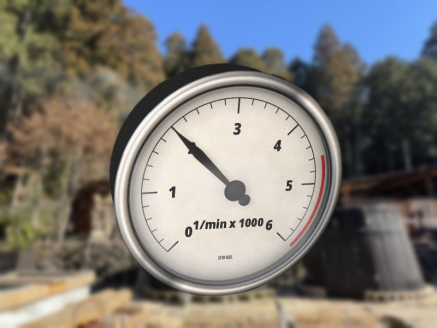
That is **2000** rpm
